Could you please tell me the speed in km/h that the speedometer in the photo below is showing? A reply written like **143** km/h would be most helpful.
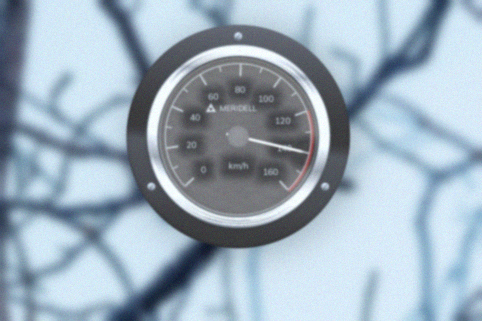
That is **140** km/h
